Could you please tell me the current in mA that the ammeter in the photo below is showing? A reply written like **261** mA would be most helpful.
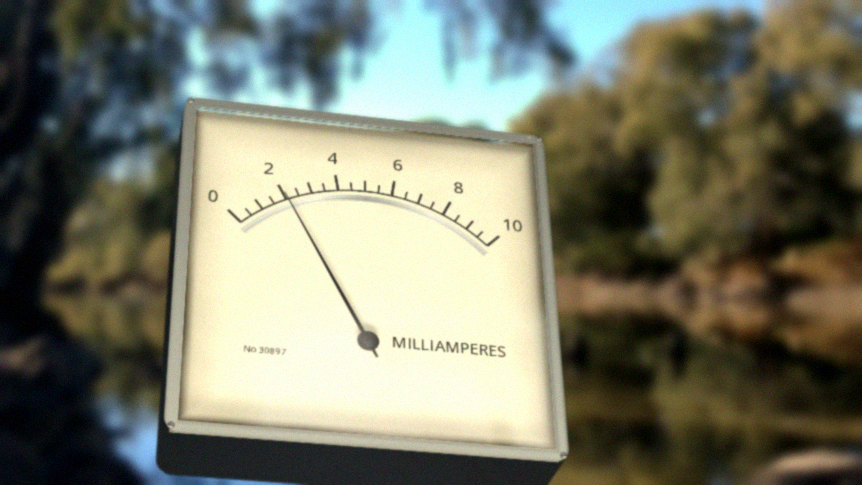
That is **2** mA
